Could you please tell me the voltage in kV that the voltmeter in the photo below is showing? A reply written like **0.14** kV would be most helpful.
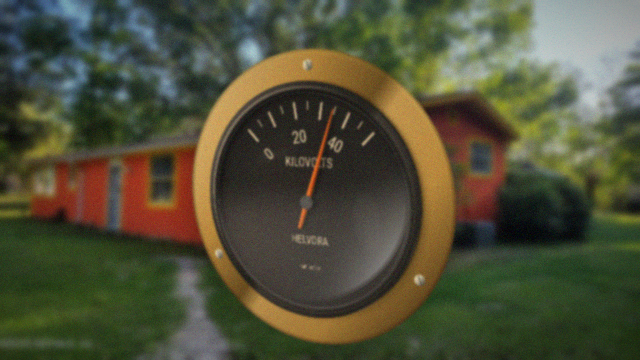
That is **35** kV
